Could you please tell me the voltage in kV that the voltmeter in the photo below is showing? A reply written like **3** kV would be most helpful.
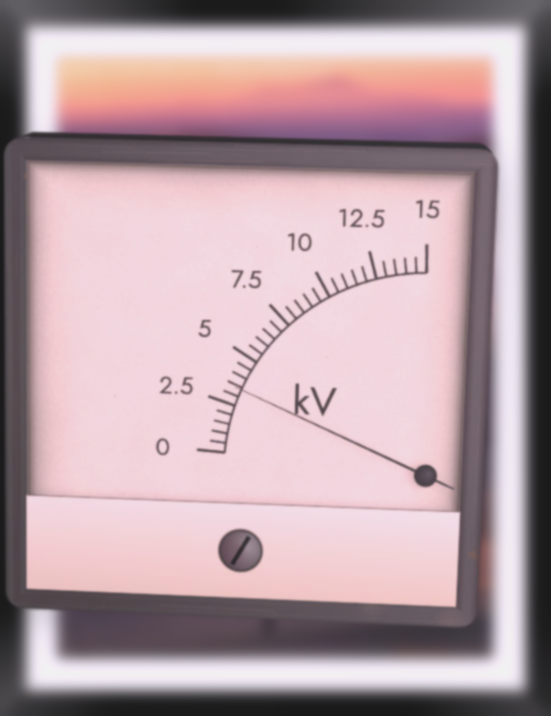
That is **3.5** kV
